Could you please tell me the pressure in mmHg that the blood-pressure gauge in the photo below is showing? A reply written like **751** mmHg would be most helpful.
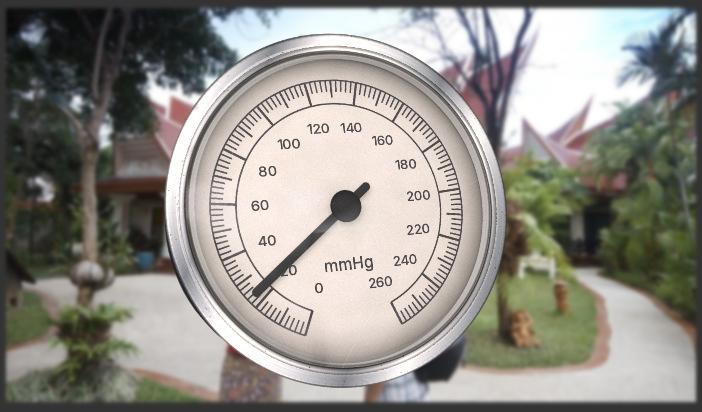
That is **24** mmHg
